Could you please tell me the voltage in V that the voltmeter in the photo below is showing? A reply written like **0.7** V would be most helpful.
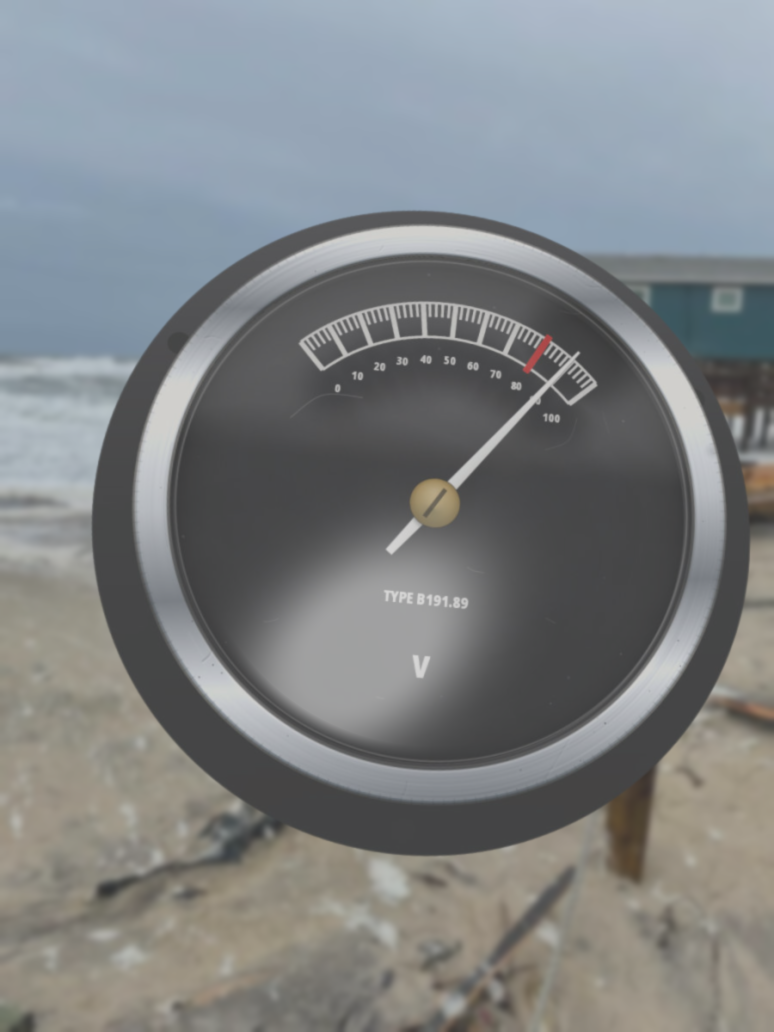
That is **90** V
